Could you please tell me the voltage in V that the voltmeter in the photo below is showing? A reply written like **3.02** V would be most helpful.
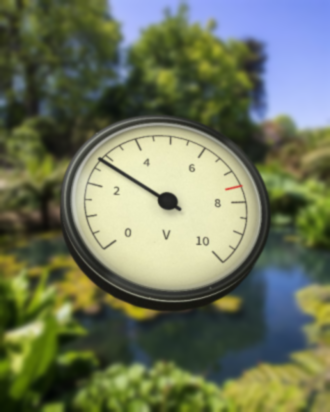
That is **2.75** V
